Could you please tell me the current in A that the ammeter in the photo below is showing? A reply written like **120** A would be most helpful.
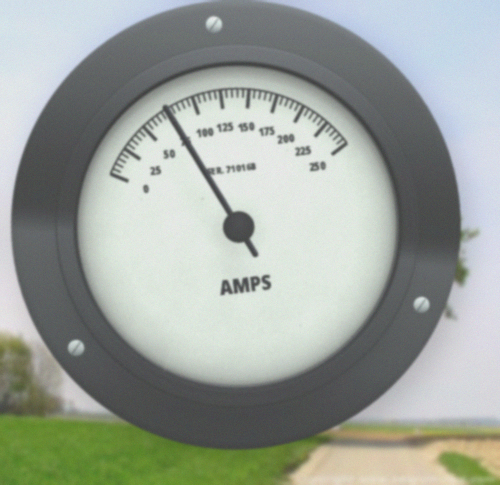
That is **75** A
